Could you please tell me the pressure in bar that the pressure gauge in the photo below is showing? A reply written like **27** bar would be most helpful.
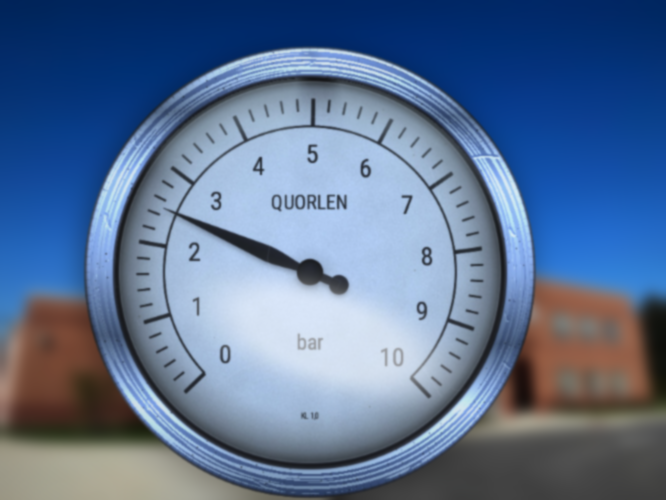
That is **2.5** bar
